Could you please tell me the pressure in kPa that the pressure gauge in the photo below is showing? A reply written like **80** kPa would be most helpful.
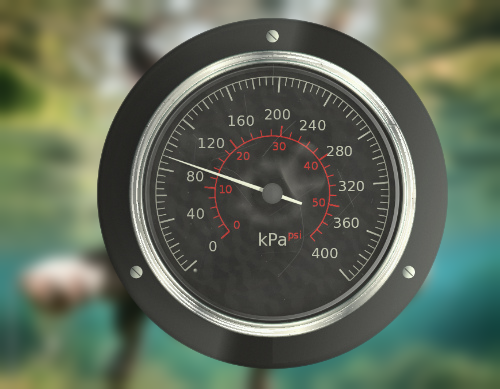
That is **90** kPa
